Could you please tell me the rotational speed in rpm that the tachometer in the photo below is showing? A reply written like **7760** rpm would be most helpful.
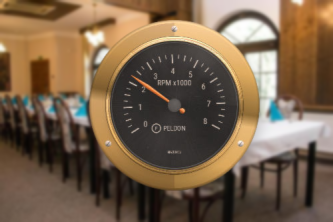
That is **2250** rpm
